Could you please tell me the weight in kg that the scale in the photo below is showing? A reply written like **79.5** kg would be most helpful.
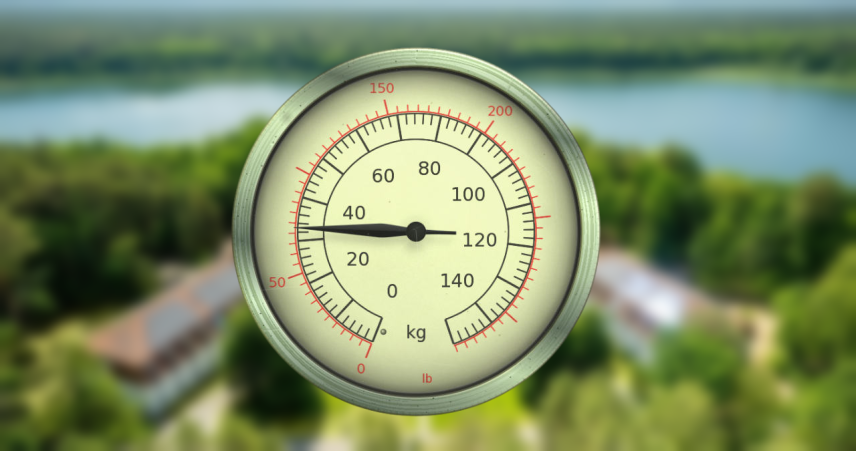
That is **33** kg
